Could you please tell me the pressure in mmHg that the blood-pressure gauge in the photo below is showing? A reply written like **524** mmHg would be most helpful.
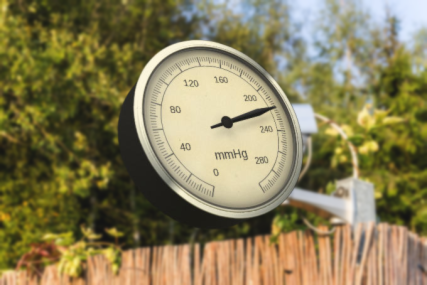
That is **220** mmHg
